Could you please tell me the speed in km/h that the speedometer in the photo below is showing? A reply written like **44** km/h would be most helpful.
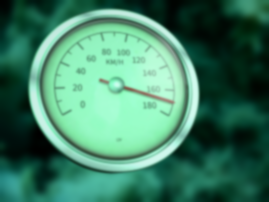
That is **170** km/h
